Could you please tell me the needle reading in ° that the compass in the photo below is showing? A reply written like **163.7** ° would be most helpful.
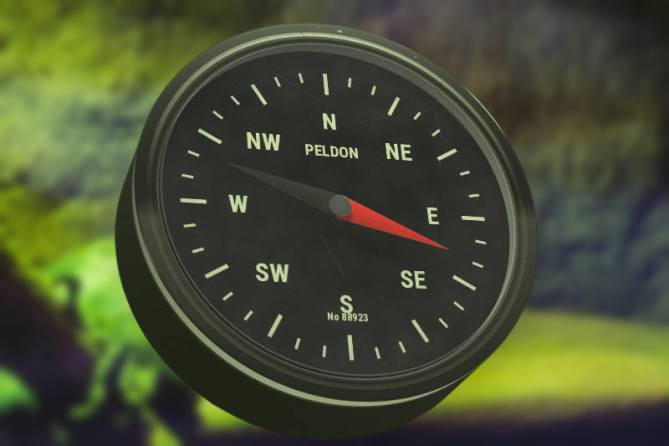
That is **110** °
